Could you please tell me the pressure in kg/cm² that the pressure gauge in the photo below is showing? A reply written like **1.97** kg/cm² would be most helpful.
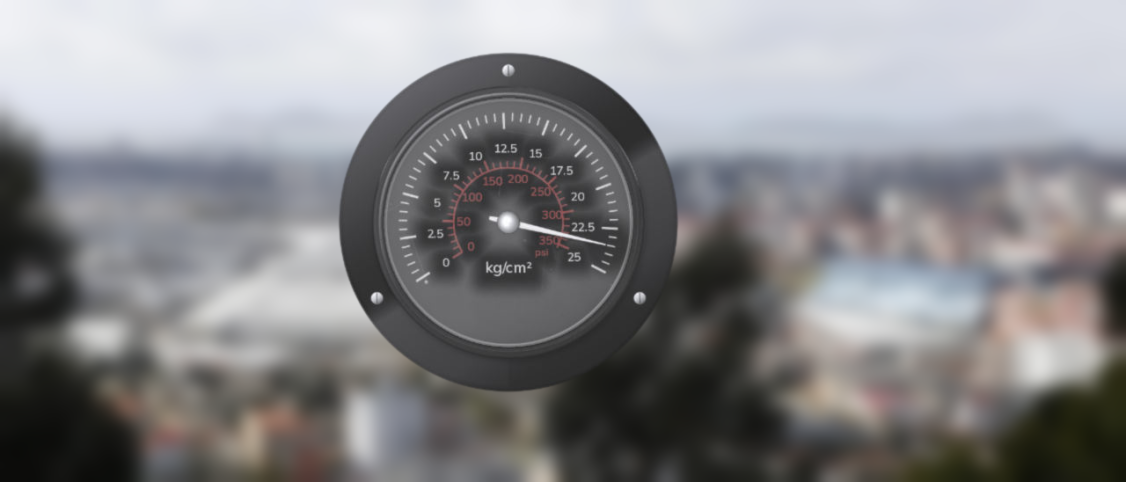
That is **23.5** kg/cm²
